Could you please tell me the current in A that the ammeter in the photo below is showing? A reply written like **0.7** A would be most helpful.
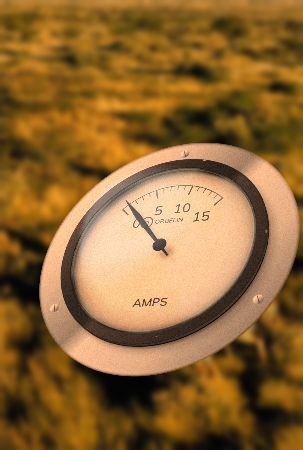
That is **1** A
